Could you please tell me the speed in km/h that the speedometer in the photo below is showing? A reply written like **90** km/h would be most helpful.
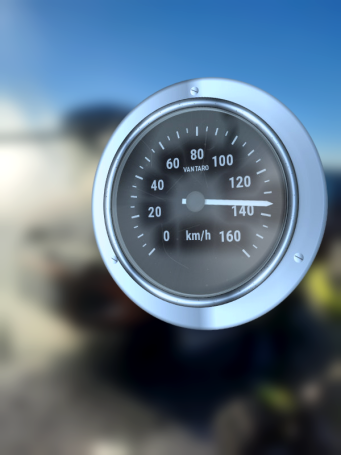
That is **135** km/h
